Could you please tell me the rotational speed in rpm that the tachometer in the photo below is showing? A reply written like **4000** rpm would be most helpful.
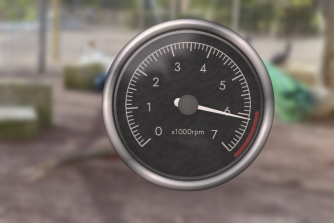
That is **6100** rpm
